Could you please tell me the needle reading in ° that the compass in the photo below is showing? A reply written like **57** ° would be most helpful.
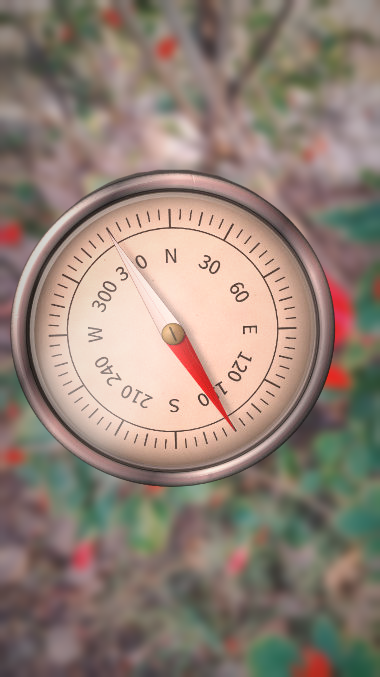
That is **150** °
